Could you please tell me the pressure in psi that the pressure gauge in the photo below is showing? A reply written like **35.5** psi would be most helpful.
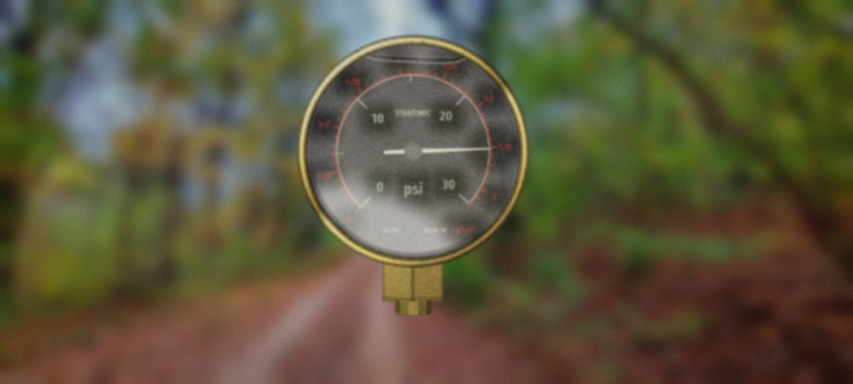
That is **25** psi
